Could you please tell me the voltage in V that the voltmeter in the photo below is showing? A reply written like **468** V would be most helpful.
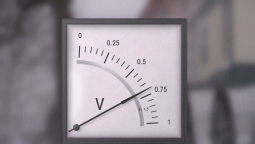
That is **0.7** V
